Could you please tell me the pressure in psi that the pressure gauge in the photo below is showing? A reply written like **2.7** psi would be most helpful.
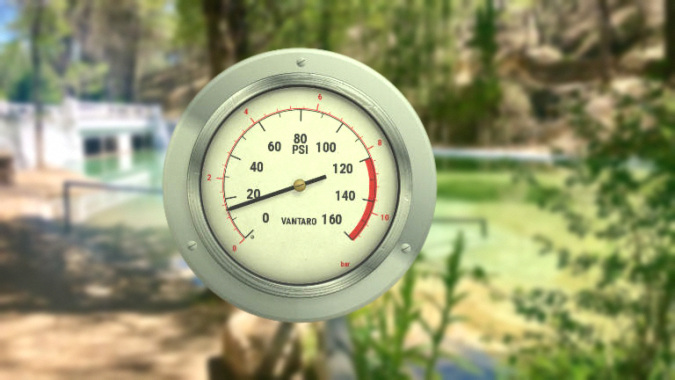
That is **15** psi
